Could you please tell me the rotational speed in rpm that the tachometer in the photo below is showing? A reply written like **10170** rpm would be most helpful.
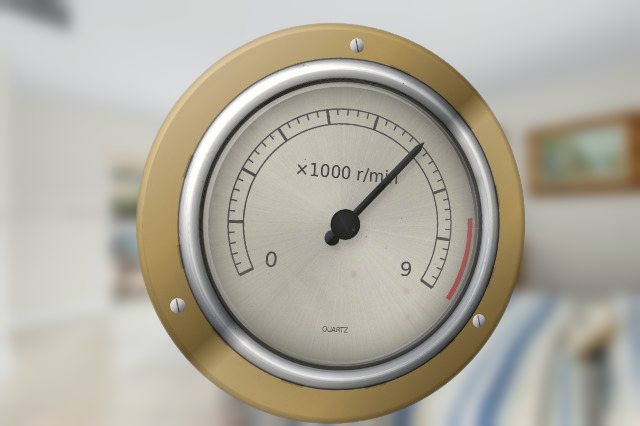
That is **6000** rpm
